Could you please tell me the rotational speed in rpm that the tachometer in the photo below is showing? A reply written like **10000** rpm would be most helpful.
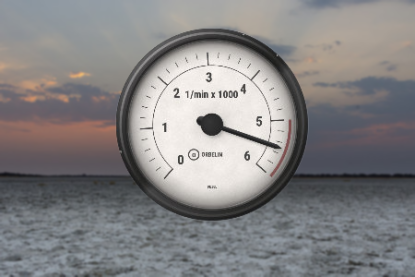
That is **5500** rpm
